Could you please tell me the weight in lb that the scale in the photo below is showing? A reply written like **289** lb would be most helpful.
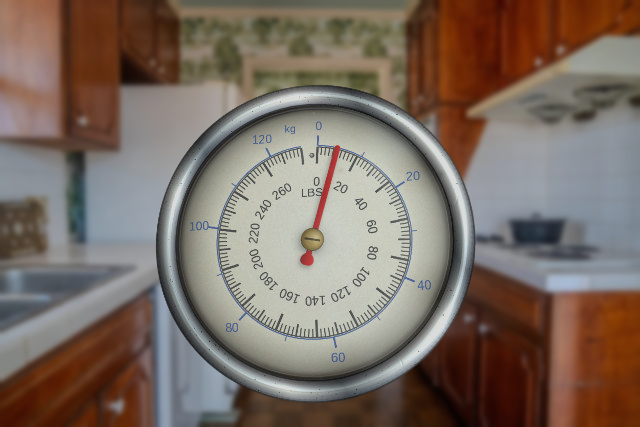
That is **10** lb
